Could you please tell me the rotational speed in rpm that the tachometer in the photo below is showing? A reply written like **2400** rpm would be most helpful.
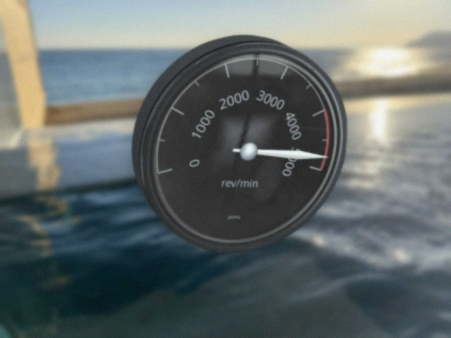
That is **4750** rpm
